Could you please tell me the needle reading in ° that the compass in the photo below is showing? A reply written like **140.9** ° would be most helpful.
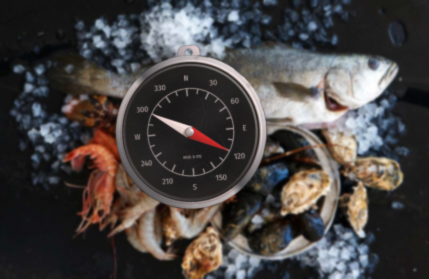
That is **120** °
